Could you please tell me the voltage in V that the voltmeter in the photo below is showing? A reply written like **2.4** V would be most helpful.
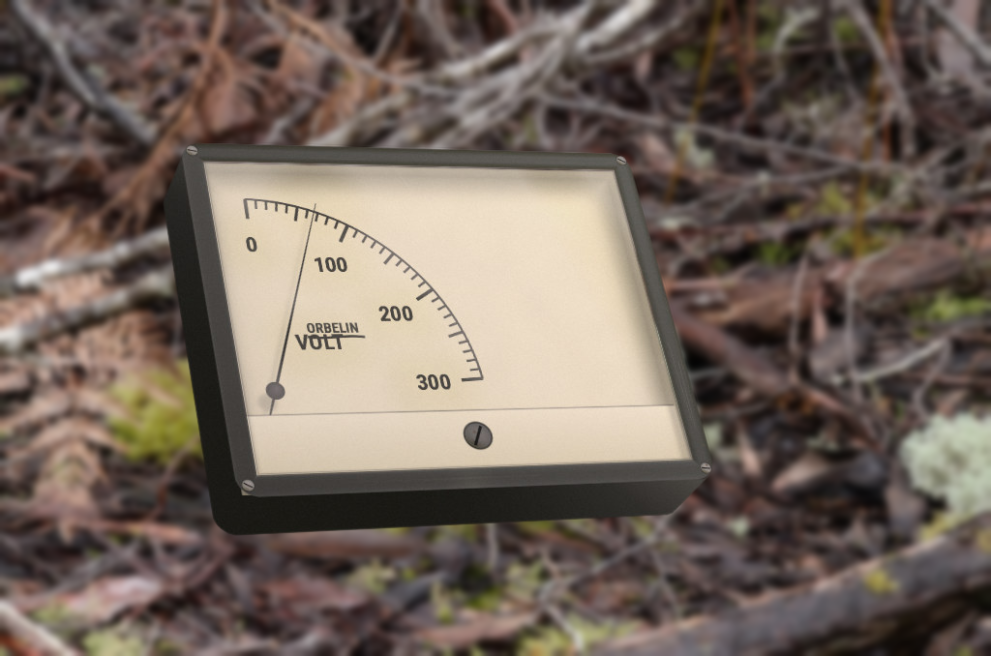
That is **65** V
